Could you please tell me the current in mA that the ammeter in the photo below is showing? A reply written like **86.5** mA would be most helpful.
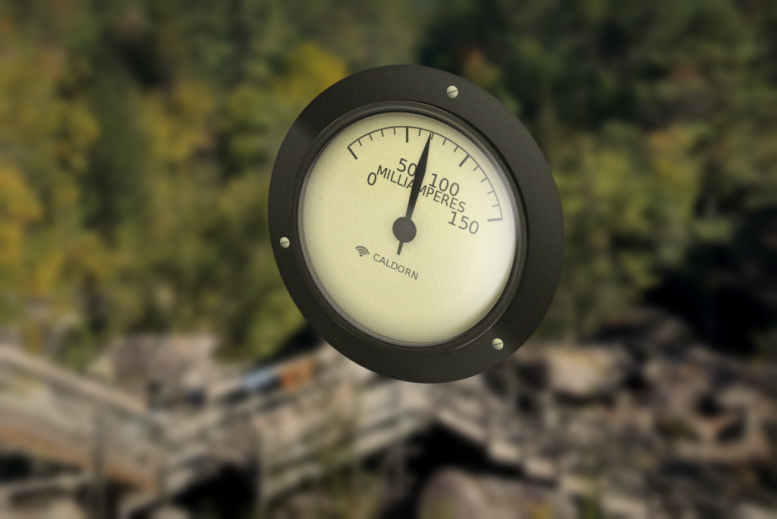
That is **70** mA
